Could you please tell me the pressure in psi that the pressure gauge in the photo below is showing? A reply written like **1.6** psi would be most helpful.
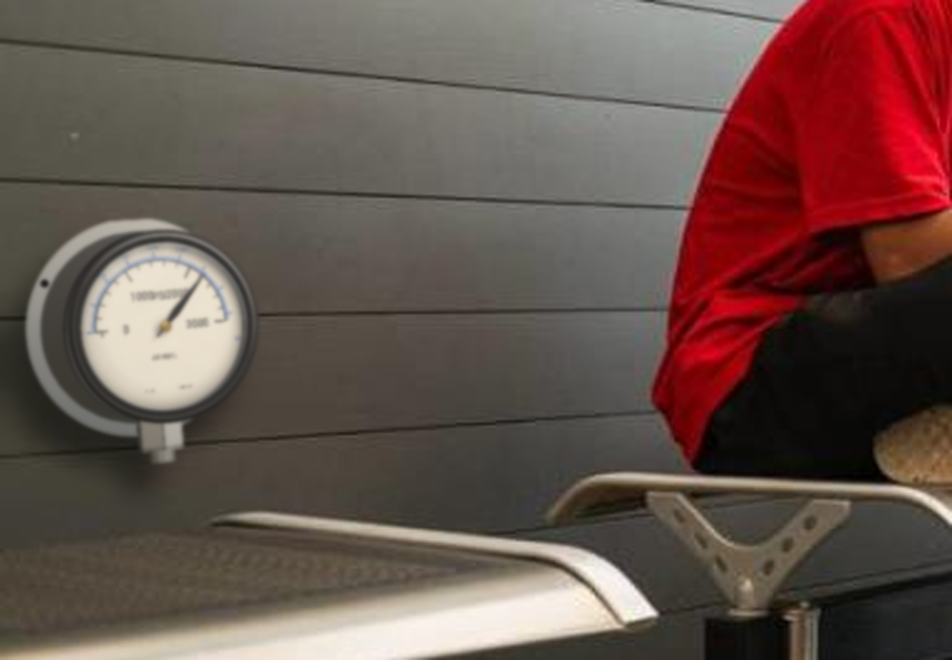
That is **2200** psi
